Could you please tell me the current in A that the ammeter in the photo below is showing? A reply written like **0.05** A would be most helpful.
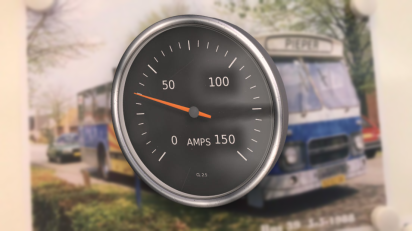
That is **35** A
